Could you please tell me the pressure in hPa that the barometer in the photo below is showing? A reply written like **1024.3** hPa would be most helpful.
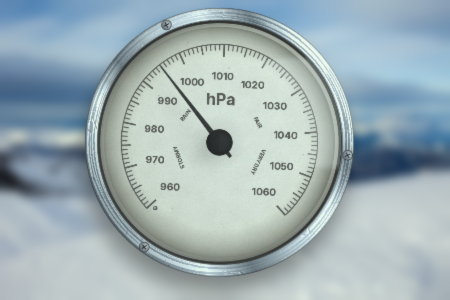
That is **995** hPa
